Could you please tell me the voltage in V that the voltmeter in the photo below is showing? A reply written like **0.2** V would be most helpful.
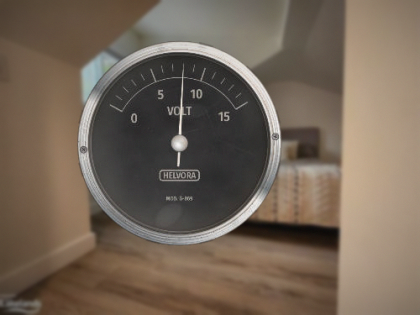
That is **8** V
